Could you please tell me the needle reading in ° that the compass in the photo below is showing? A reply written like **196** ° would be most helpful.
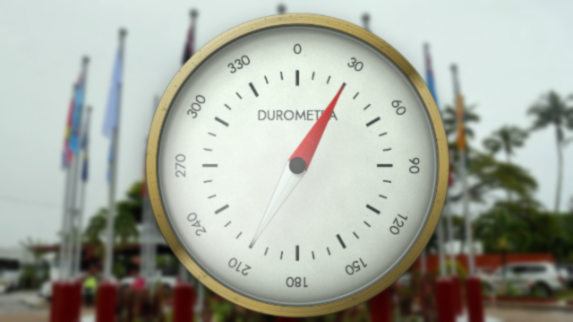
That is **30** °
